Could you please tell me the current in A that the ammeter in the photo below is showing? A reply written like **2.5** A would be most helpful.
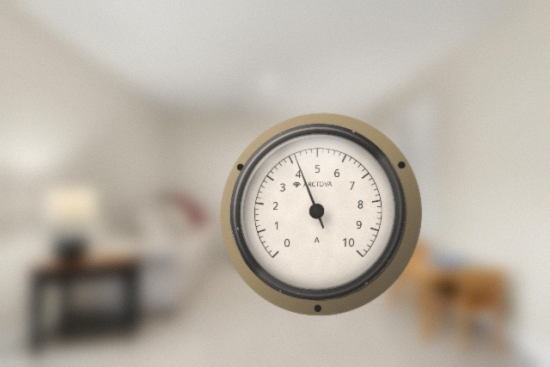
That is **4.2** A
